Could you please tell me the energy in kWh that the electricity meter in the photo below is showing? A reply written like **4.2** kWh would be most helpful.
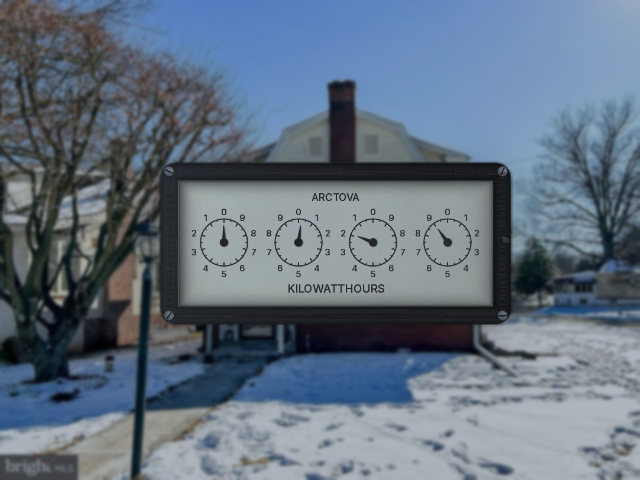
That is **19** kWh
